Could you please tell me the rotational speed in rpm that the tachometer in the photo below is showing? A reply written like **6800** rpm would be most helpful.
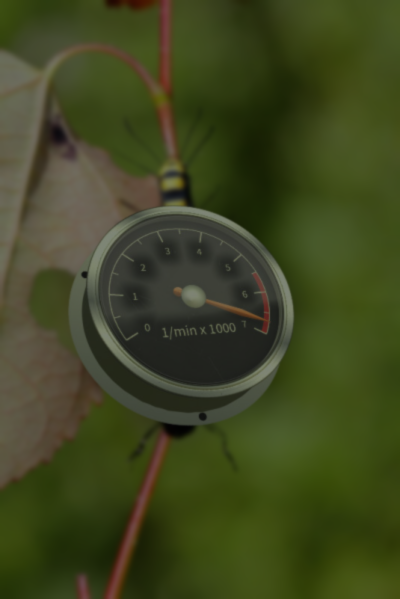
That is **6750** rpm
